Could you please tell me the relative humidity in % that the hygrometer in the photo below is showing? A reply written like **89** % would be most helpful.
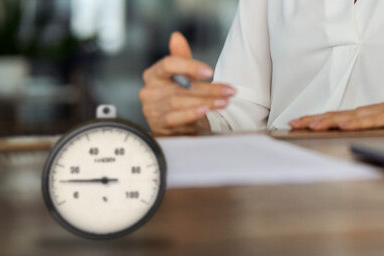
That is **12** %
